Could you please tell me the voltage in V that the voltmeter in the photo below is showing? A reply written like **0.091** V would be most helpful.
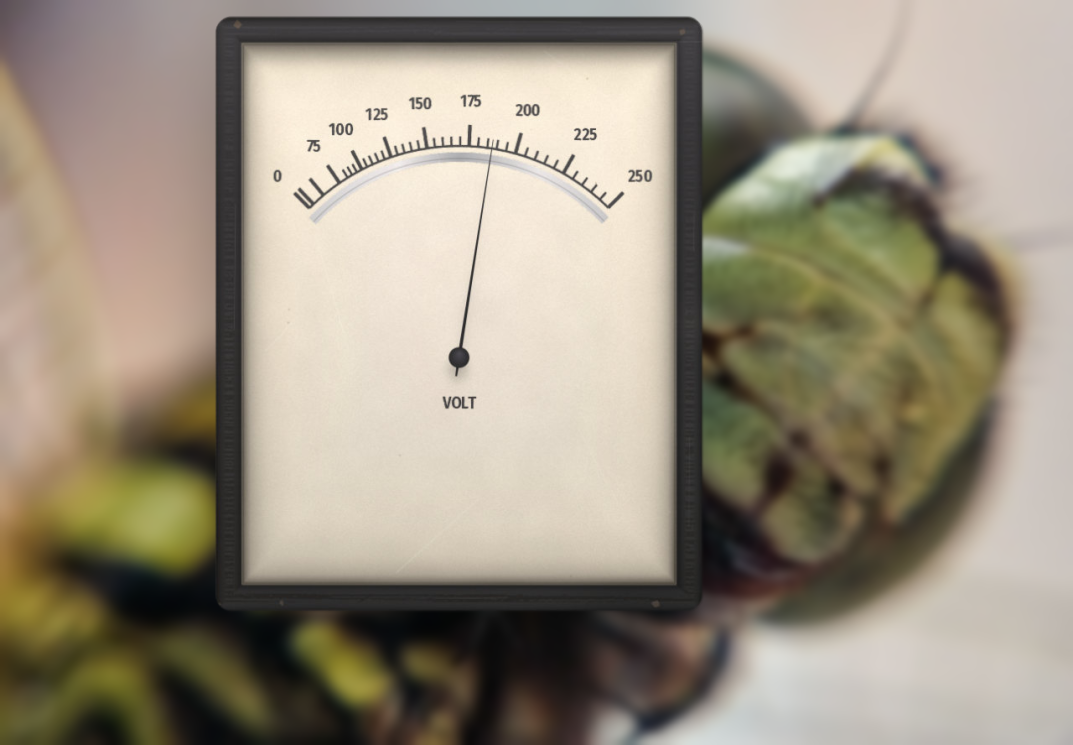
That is **187.5** V
